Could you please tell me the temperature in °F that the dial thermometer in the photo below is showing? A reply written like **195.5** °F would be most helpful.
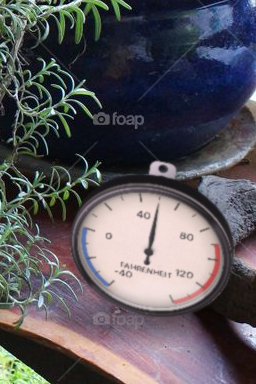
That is **50** °F
